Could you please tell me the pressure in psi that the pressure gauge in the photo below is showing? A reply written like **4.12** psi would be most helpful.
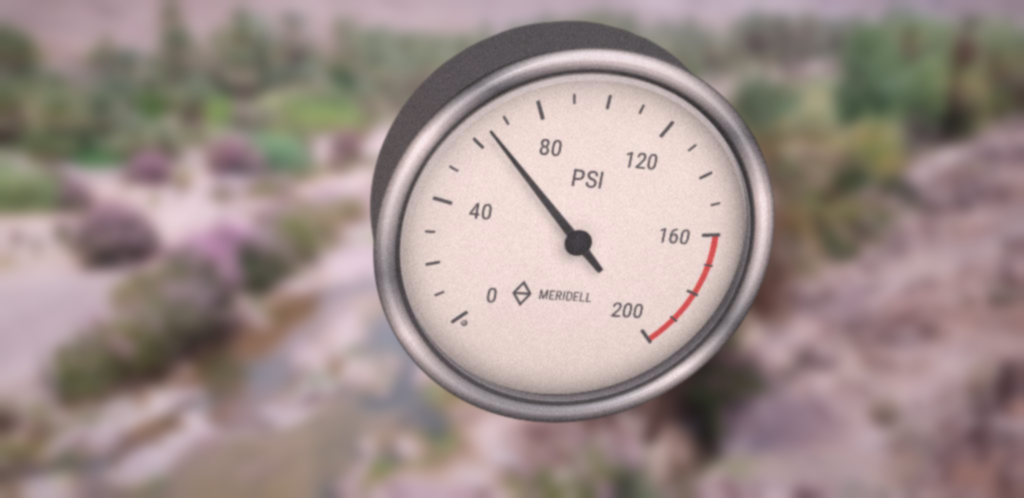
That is **65** psi
